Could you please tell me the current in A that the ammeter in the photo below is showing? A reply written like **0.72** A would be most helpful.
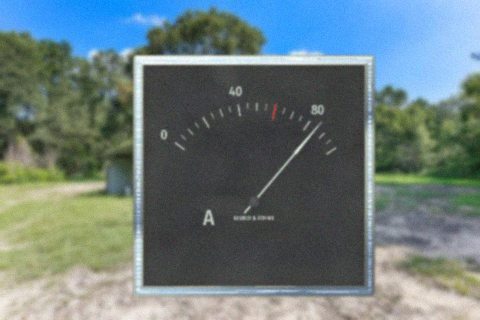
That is **85** A
